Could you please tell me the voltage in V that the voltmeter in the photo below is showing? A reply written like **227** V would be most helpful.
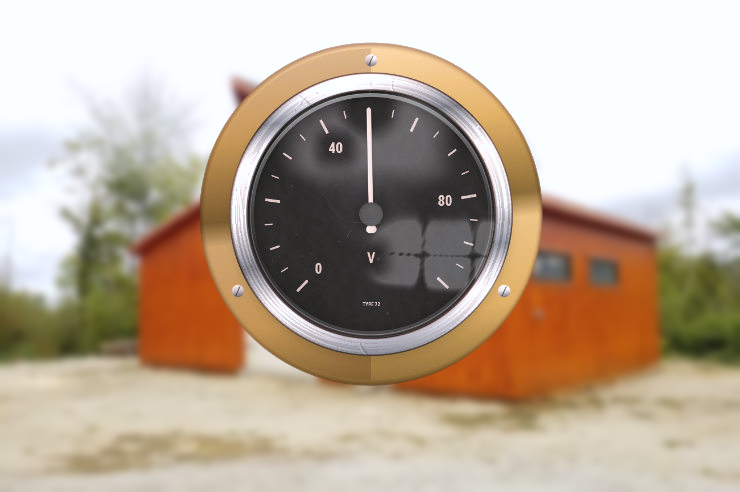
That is **50** V
